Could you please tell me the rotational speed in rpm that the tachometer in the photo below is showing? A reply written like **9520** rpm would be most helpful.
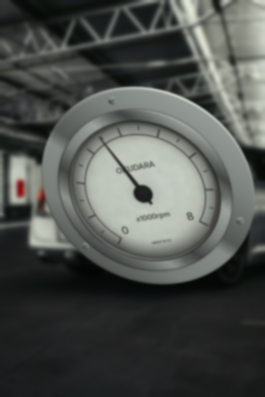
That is **3500** rpm
